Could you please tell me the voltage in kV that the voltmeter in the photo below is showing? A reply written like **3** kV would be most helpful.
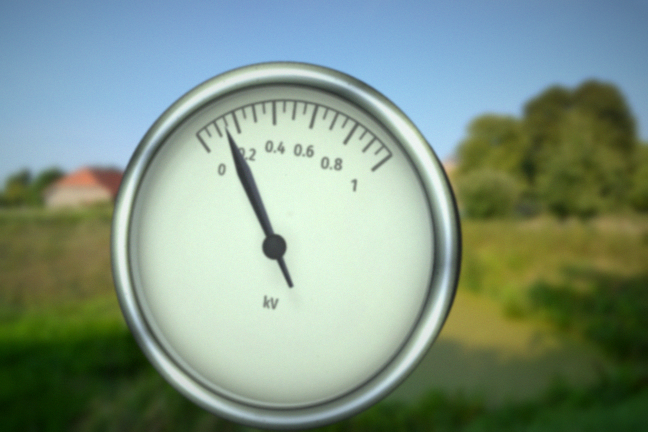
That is **0.15** kV
